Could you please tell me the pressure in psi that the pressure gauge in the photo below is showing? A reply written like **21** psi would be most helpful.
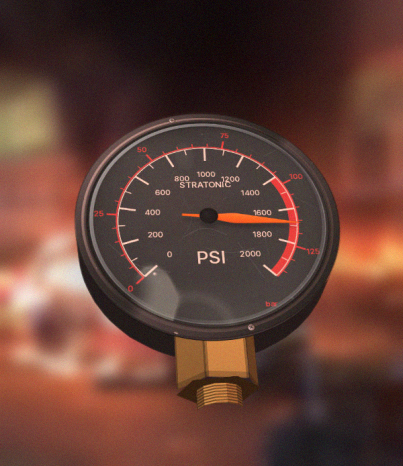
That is **1700** psi
